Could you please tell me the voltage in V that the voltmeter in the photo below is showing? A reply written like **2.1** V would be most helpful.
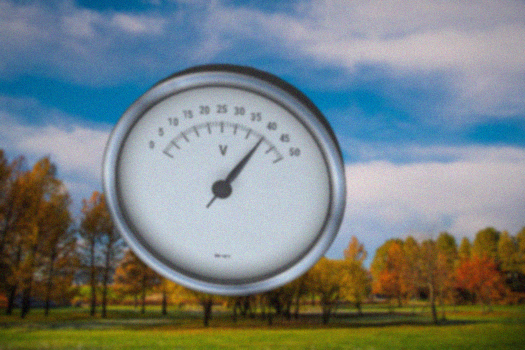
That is **40** V
